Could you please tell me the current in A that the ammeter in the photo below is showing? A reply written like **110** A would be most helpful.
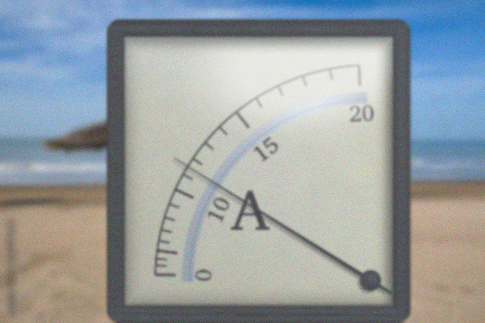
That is **11.5** A
